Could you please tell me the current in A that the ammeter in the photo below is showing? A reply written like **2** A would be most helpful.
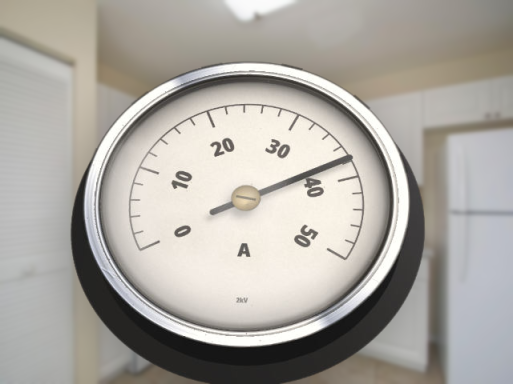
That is **38** A
